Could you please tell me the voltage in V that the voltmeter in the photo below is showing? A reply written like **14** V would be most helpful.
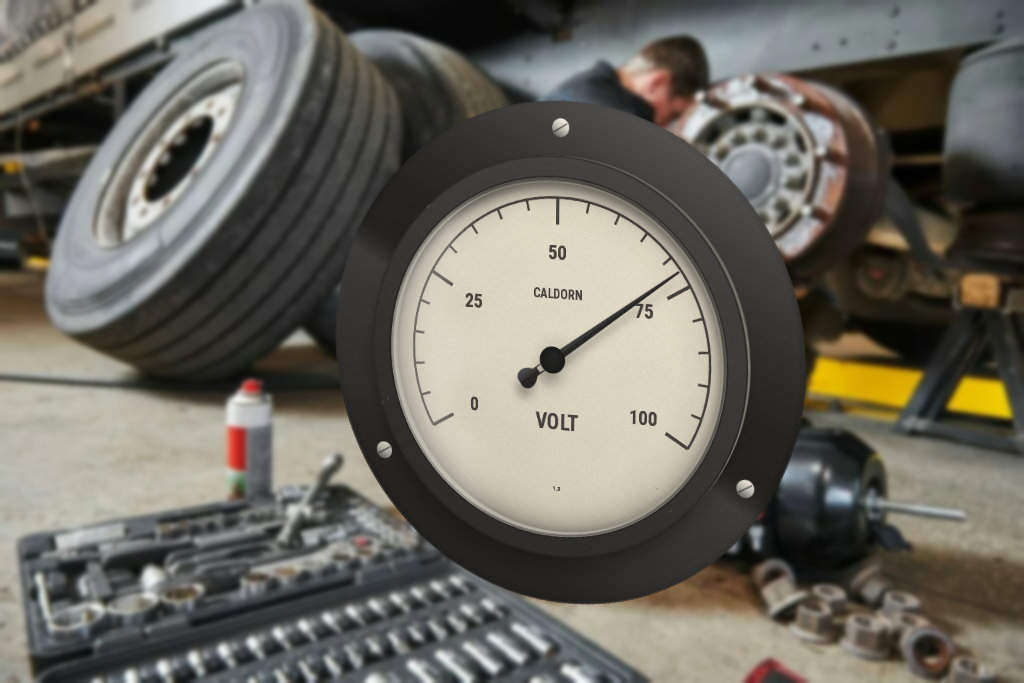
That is **72.5** V
